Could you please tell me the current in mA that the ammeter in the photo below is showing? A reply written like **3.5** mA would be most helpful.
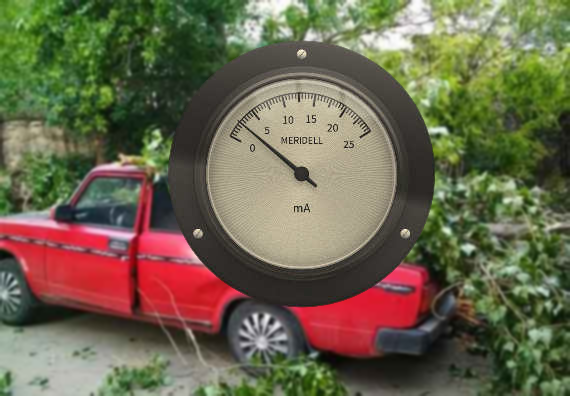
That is **2.5** mA
